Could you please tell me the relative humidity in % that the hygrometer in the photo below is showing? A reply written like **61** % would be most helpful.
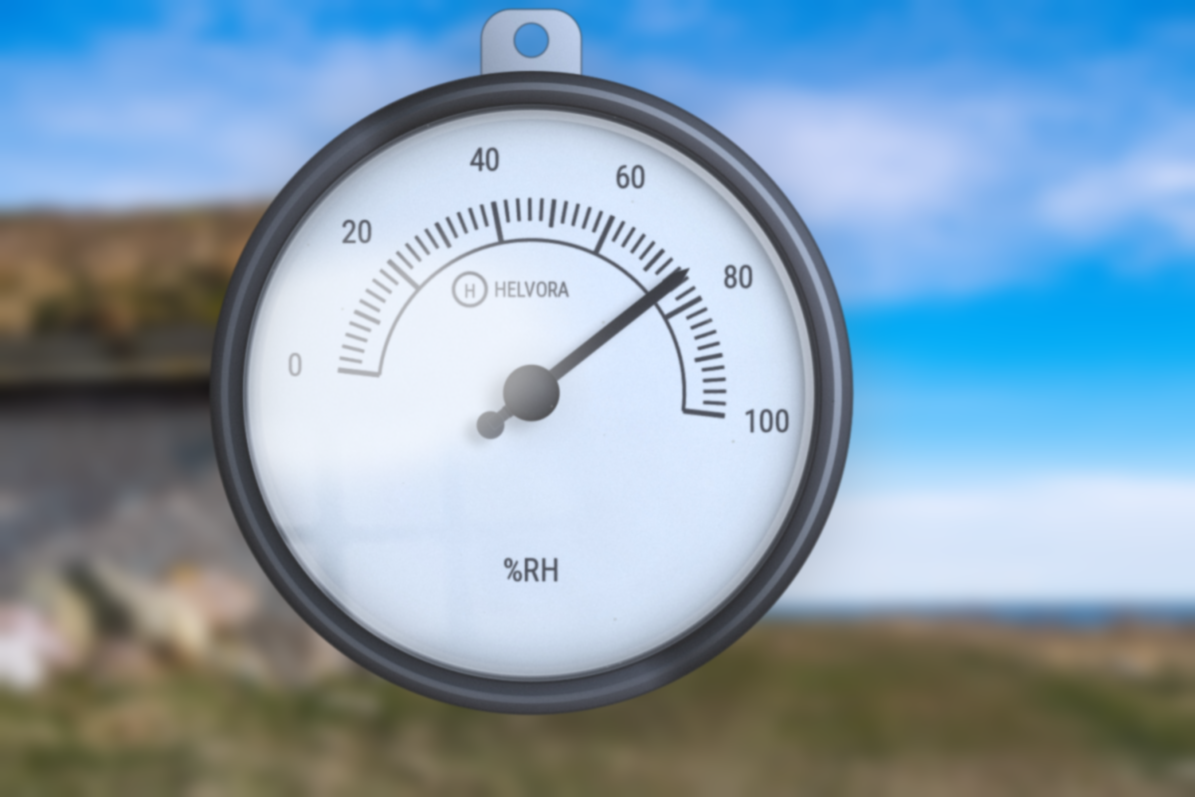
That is **75** %
